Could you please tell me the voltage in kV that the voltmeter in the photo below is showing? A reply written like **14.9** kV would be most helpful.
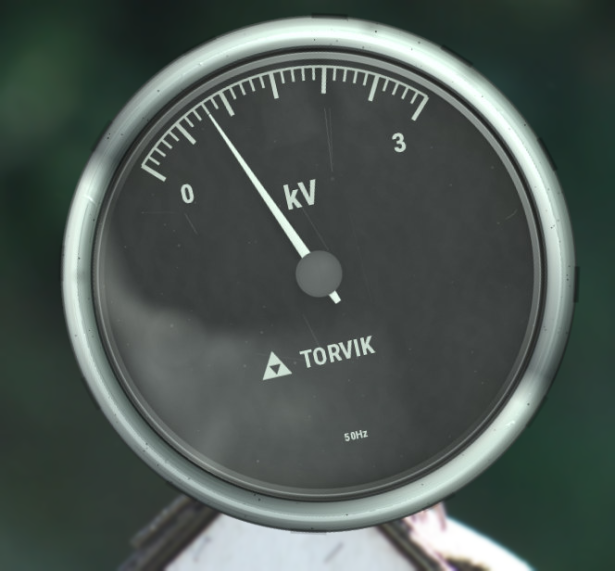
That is **0.8** kV
